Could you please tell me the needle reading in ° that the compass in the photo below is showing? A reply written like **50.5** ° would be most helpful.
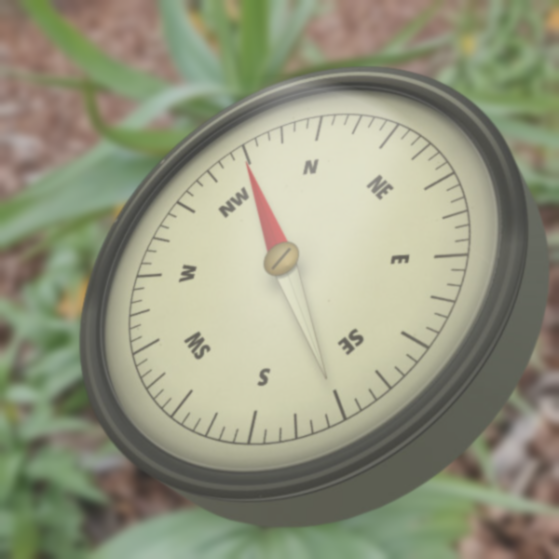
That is **330** °
